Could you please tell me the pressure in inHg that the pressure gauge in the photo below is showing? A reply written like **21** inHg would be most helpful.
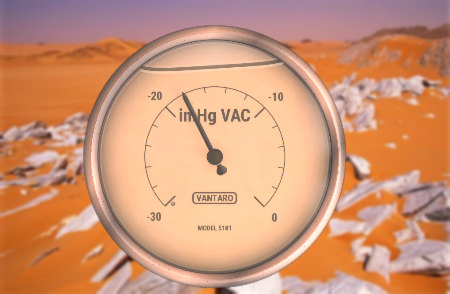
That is **-18** inHg
